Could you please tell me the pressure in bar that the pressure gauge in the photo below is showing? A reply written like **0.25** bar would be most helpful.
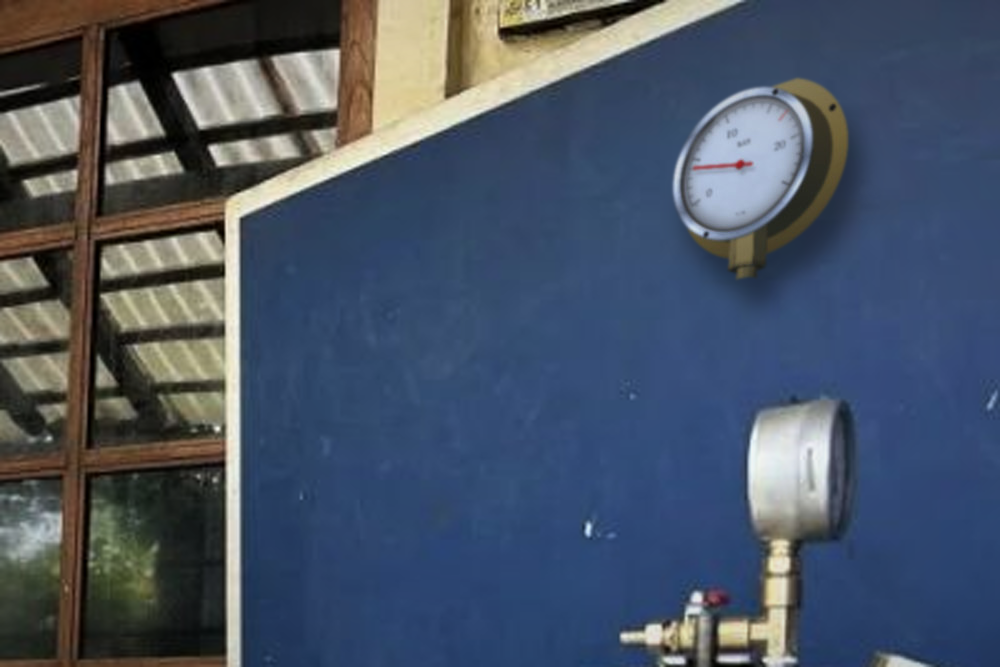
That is **4** bar
